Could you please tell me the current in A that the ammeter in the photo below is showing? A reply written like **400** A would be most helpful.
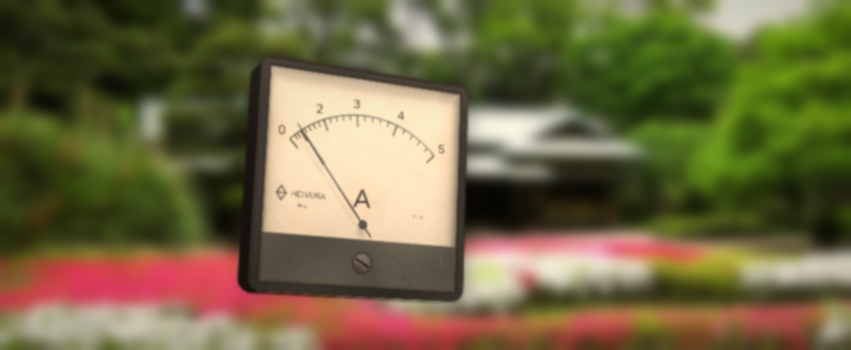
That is **1** A
